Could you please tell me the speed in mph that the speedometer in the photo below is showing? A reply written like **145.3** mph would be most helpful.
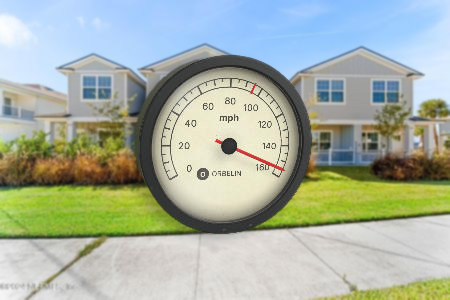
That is **155** mph
